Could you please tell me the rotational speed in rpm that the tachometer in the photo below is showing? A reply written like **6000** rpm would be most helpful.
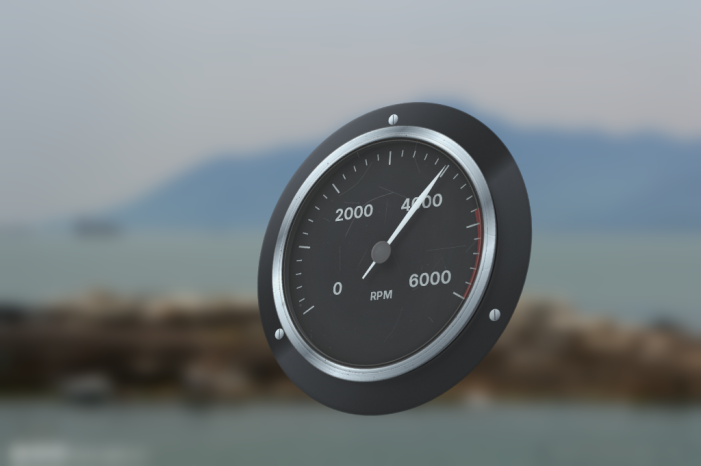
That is **4000** rpm
